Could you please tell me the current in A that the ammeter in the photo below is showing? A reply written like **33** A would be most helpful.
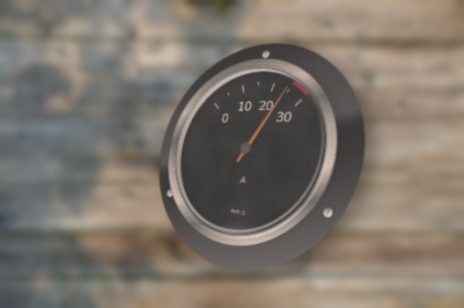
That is **25** A
